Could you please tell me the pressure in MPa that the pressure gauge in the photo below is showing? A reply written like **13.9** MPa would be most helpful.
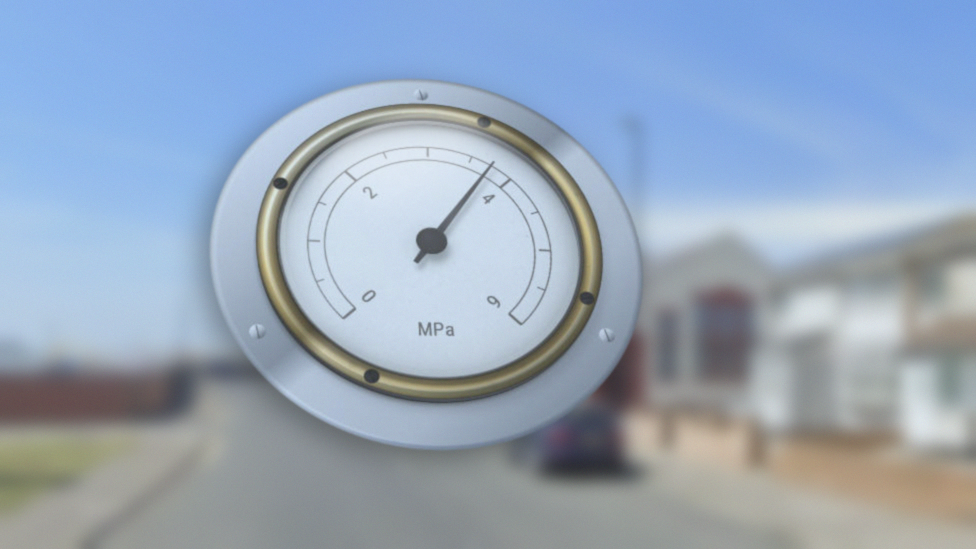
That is **3.75** MPa
